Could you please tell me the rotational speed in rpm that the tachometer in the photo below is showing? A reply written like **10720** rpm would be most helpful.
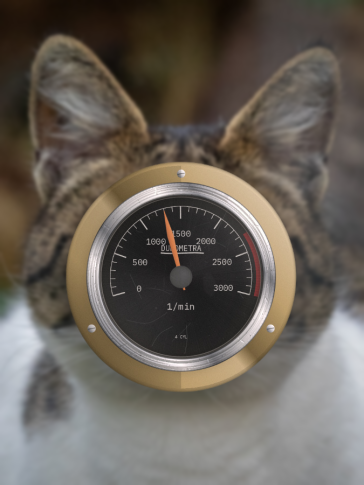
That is **1300** rpm
